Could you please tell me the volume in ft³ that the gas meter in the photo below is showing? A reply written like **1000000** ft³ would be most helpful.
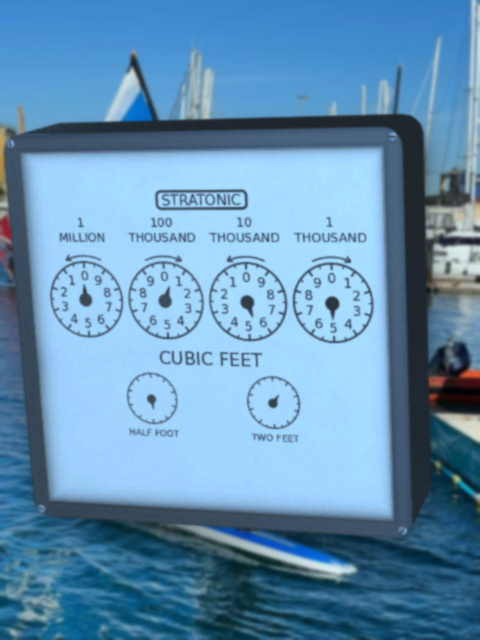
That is **5500** ft³
